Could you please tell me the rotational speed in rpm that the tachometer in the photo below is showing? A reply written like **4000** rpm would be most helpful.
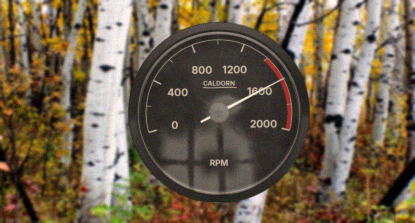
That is **1600** rpm
